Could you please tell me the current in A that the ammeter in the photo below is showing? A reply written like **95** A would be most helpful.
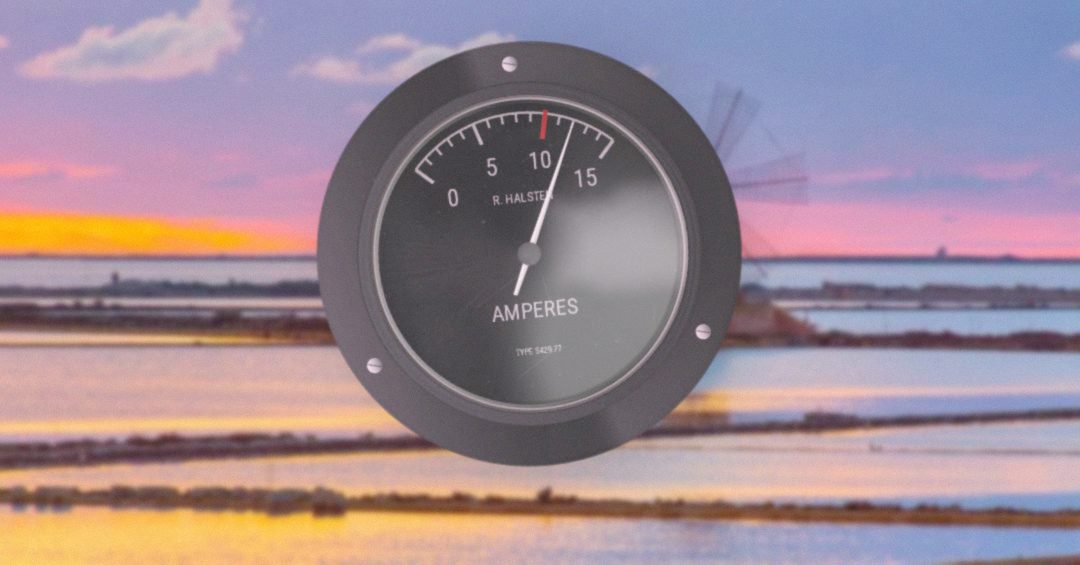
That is **12** A
